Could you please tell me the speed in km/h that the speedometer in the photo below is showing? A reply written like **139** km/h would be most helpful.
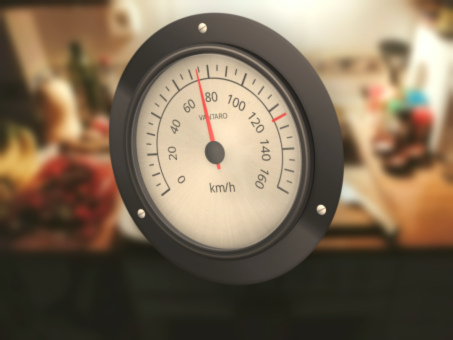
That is **75** km/h
